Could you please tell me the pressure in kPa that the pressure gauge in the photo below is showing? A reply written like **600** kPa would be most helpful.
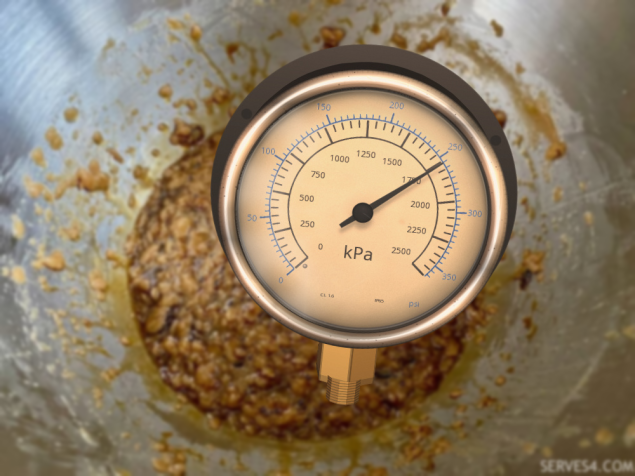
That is **1750** kPa
